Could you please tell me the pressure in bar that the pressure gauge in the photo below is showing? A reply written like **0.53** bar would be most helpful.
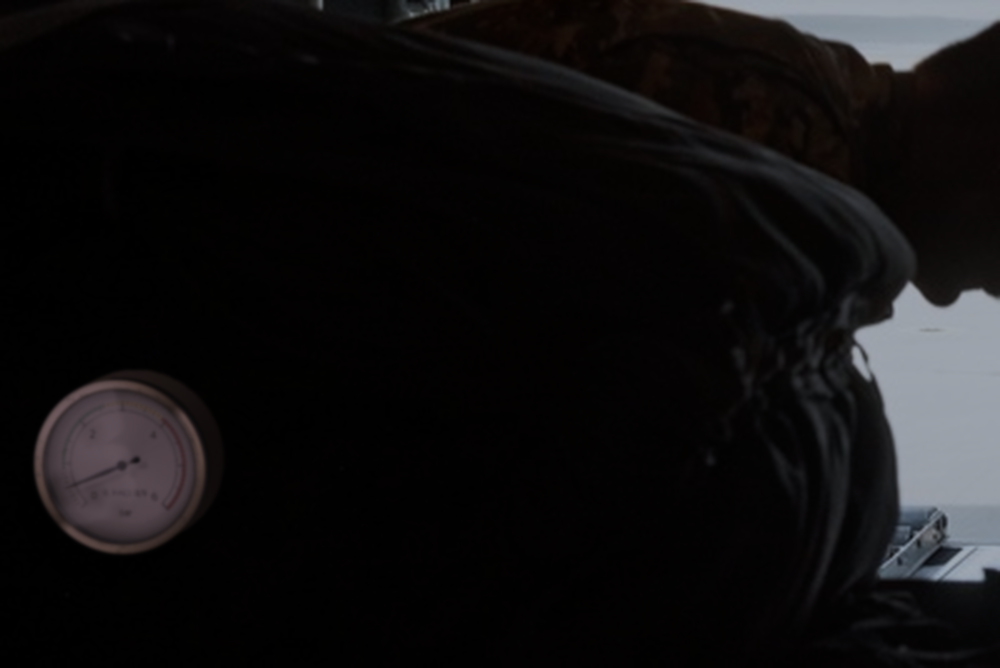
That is **0.5** bar
